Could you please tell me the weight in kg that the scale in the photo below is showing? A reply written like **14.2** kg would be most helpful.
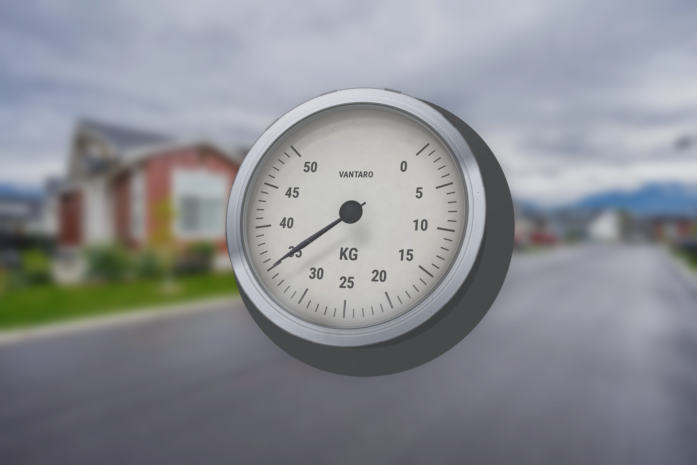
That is **35** kg
